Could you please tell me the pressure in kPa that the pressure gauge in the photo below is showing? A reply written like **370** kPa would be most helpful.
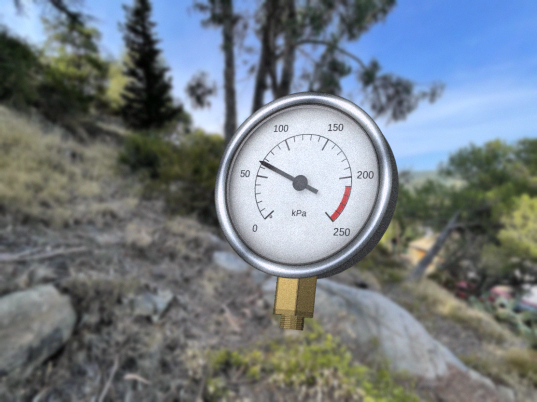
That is **65** kPa
